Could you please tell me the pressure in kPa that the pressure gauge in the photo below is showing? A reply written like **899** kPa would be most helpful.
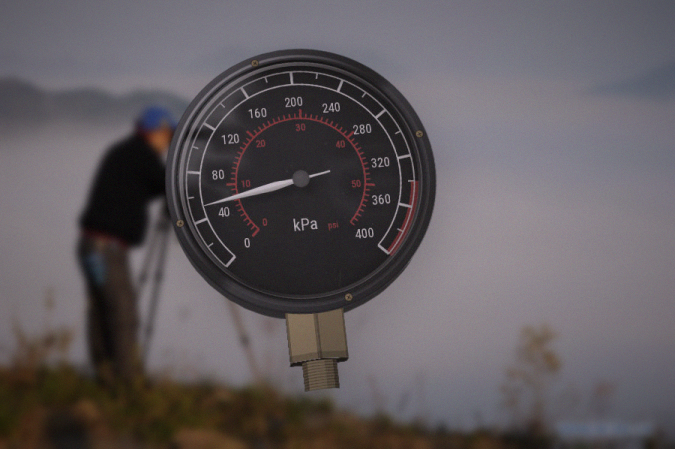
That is **50** kPa
